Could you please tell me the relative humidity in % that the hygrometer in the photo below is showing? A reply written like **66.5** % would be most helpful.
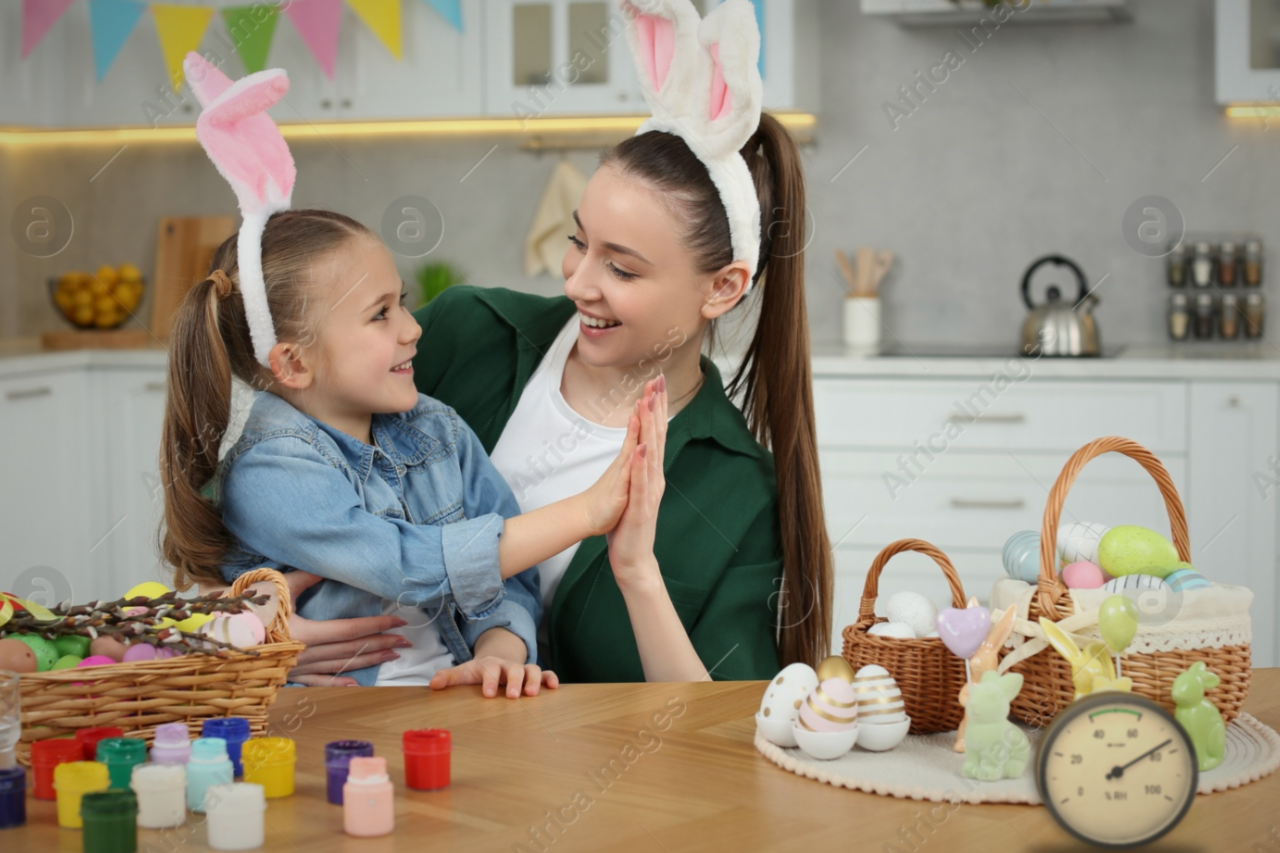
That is **75** %
